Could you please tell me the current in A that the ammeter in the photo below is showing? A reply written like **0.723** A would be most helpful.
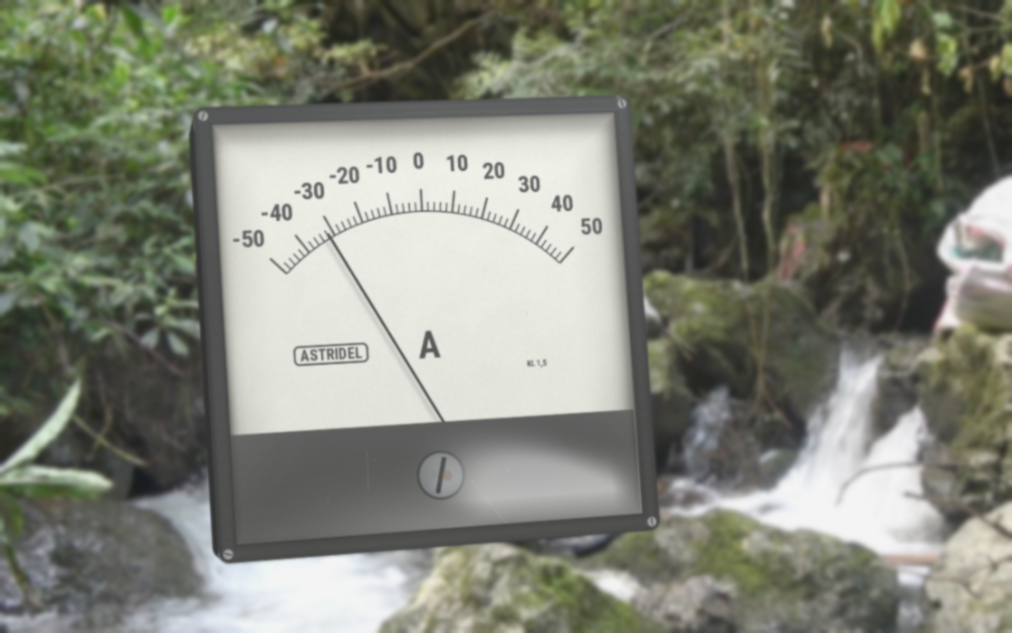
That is **-32** A
